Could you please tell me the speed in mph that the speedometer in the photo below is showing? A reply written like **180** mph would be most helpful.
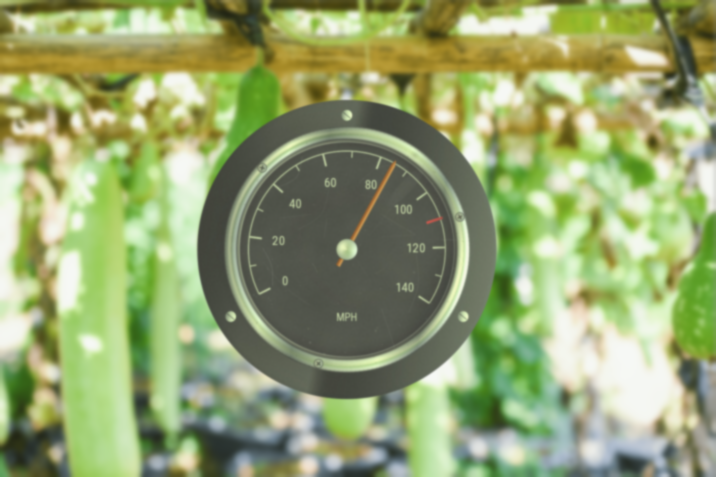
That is **85** mph
